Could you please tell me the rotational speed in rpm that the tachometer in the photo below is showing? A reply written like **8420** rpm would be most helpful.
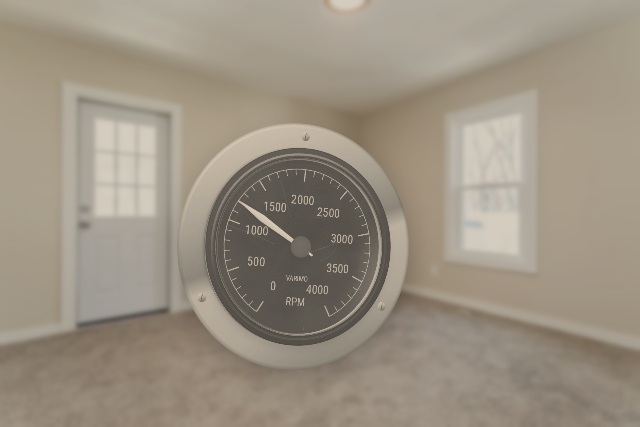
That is **1200** rpm
